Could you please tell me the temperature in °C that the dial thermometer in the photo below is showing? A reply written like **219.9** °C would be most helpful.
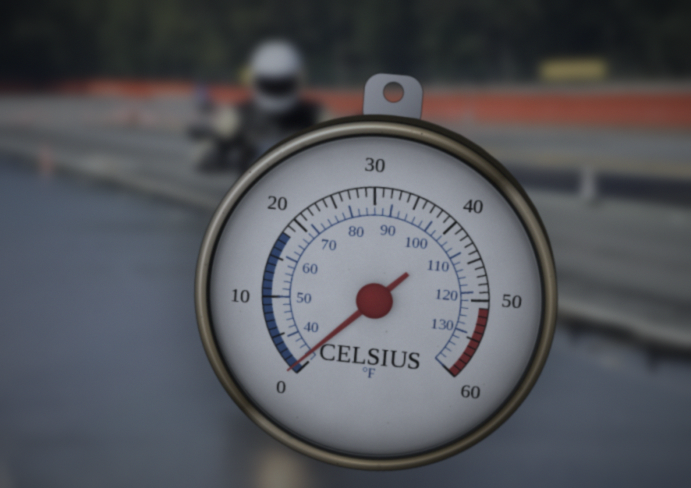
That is **1** °C
